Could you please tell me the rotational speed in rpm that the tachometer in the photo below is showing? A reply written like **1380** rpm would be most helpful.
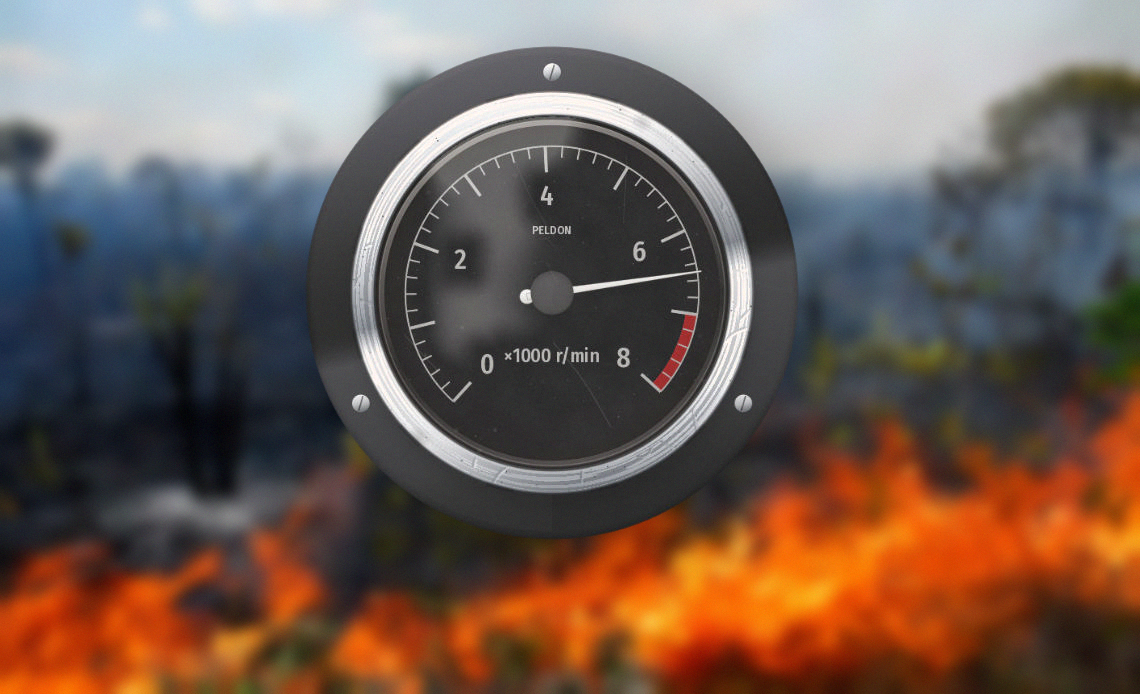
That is **6500** rpm
